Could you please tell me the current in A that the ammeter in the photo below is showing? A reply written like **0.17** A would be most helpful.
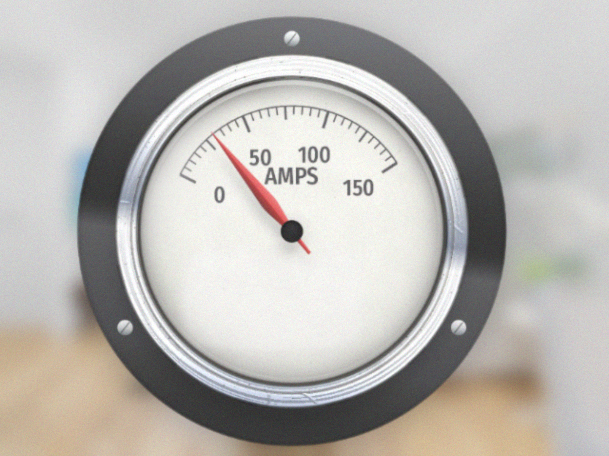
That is **30** A
